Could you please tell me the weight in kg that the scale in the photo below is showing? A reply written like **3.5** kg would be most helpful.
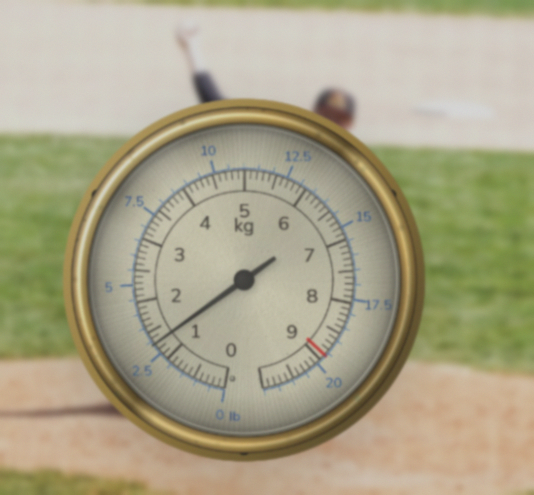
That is **1.3** kg
